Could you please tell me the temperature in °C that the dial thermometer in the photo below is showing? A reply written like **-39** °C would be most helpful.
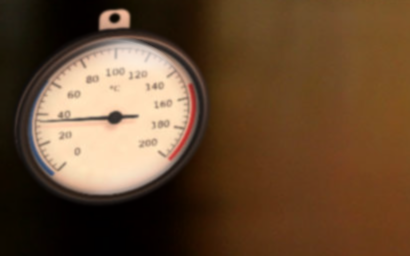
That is **36** °C
